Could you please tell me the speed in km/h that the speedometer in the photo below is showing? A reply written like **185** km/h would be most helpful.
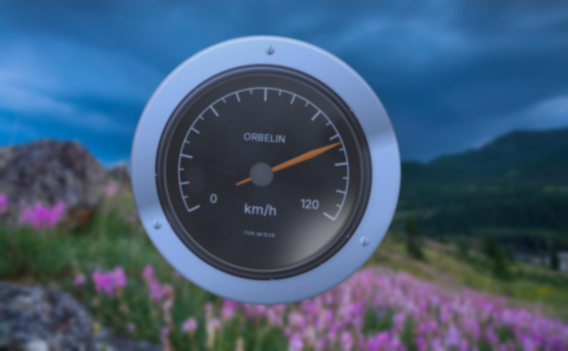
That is **92.5** km/h
